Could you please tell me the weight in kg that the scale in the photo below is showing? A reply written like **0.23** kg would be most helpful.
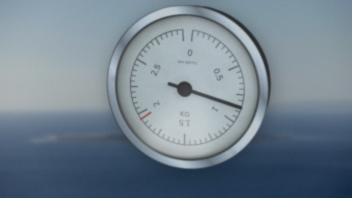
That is **0.85** kg
